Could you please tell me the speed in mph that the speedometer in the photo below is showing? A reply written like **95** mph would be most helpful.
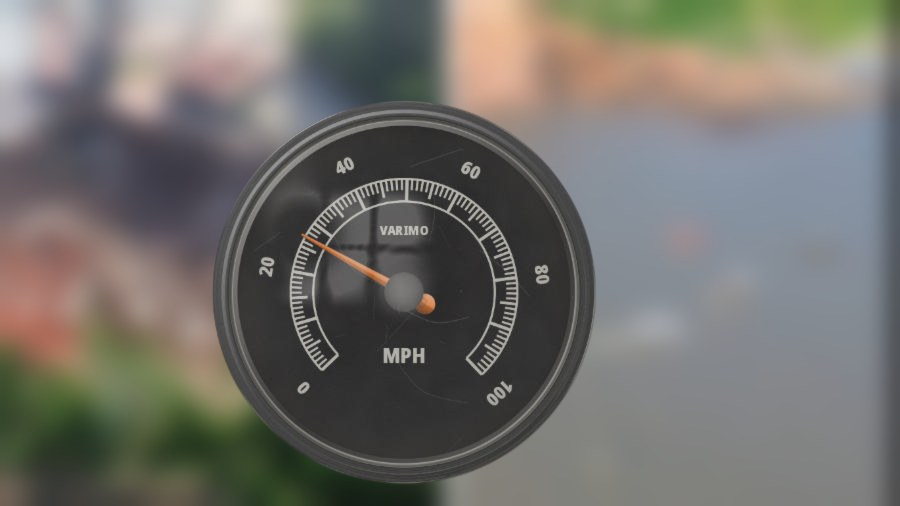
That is **27** mph
